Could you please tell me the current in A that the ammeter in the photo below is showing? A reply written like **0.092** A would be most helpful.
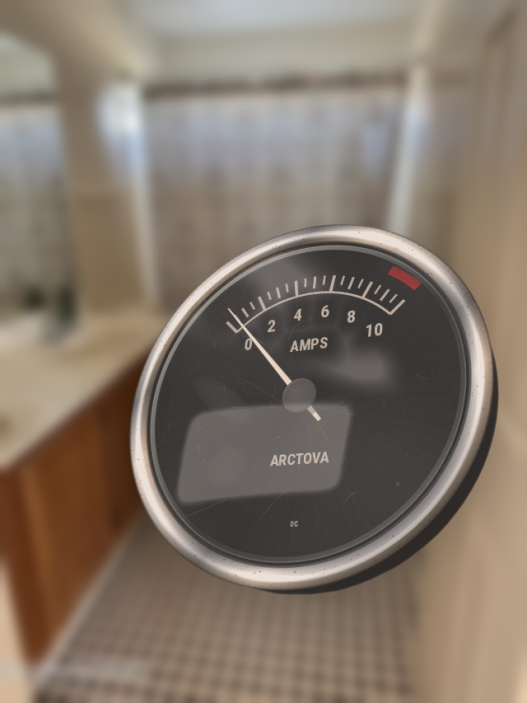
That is **0.5** A
